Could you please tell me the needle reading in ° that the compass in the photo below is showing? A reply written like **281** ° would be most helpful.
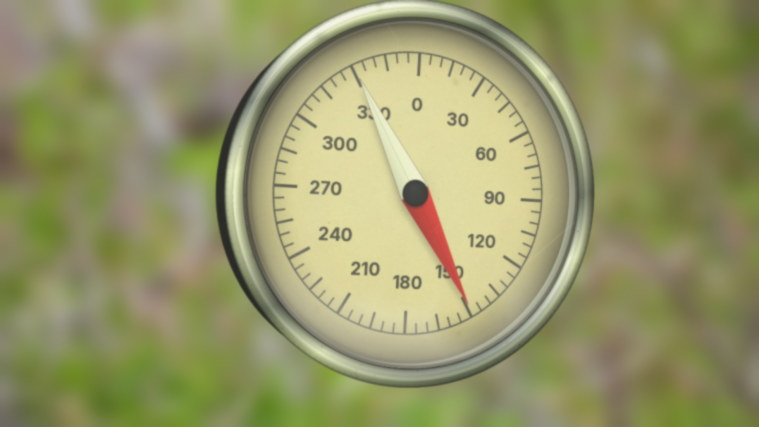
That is **150** °
